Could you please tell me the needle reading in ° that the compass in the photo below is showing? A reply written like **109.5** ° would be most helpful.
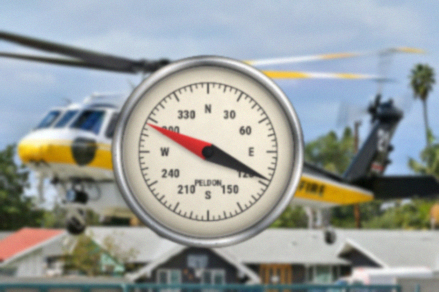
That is **295** °
